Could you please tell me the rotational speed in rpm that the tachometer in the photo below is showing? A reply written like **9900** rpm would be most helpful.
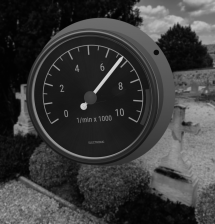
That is **6750** rpm
